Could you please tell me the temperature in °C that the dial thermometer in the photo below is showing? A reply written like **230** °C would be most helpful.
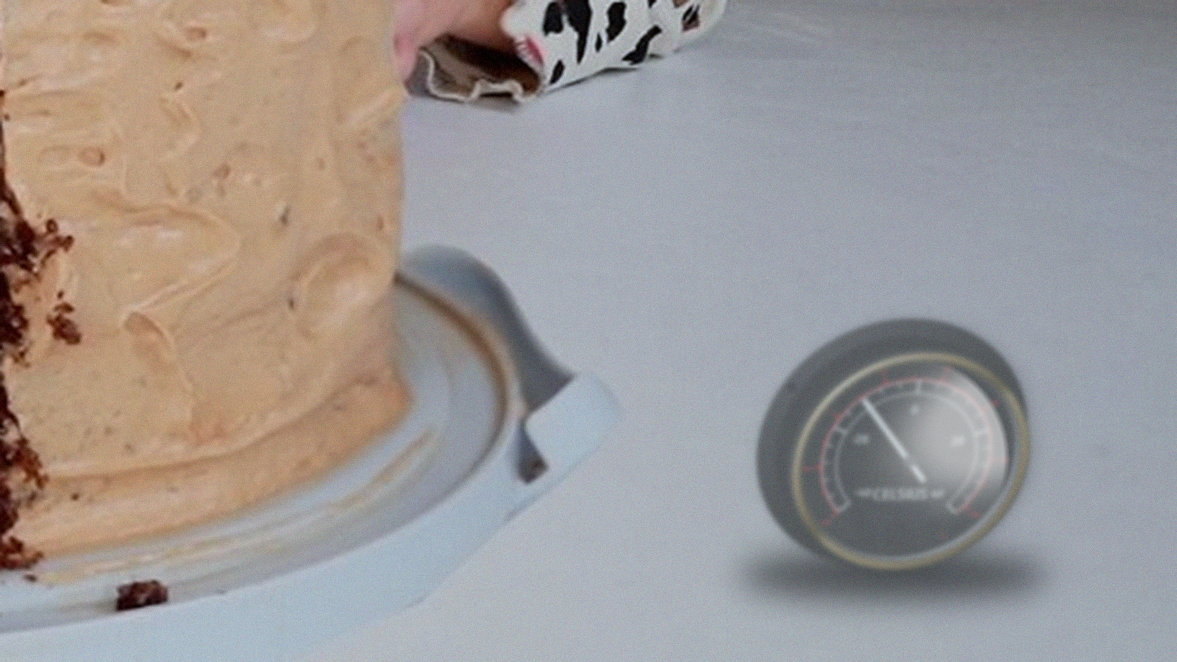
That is **-12** °C
